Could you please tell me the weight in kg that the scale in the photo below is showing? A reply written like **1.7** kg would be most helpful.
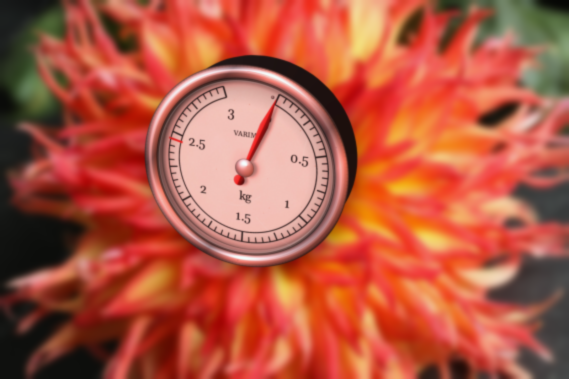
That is **0** kg
